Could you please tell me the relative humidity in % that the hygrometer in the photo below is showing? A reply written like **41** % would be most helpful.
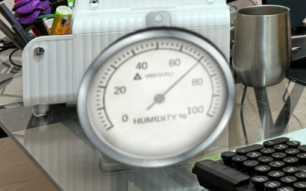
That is **70** %
